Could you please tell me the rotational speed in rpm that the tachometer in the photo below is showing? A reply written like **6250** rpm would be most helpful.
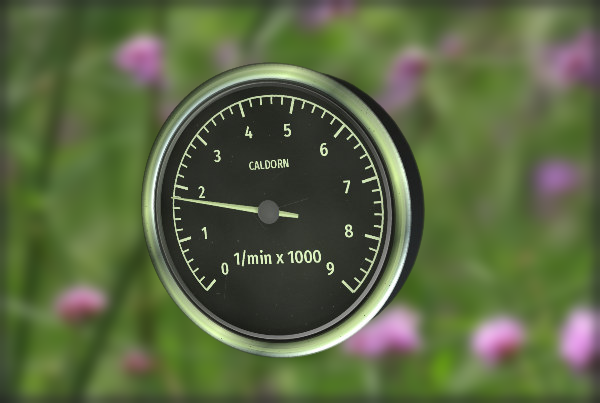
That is **1800** rpm
